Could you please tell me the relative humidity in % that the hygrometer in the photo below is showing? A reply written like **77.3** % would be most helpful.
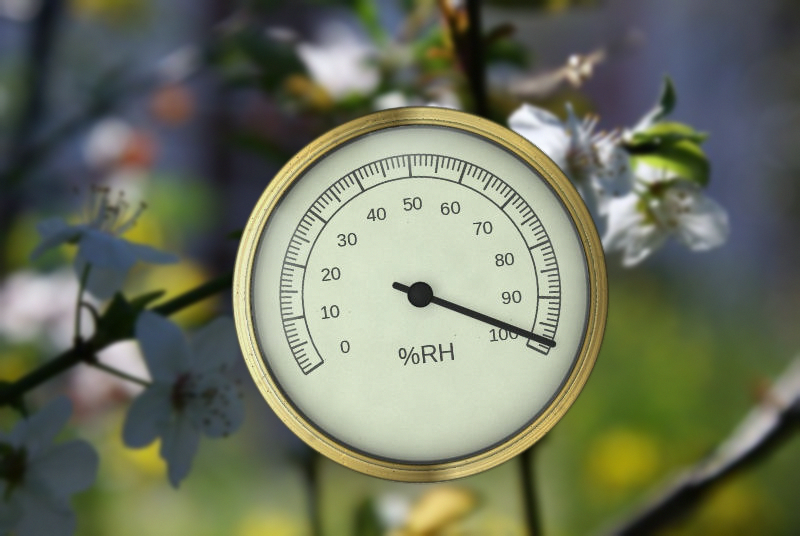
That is **98** %
